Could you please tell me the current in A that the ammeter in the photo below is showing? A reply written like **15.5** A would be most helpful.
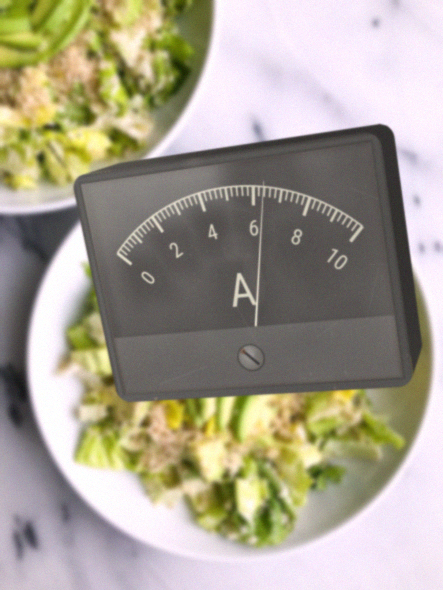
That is **6.4** A
